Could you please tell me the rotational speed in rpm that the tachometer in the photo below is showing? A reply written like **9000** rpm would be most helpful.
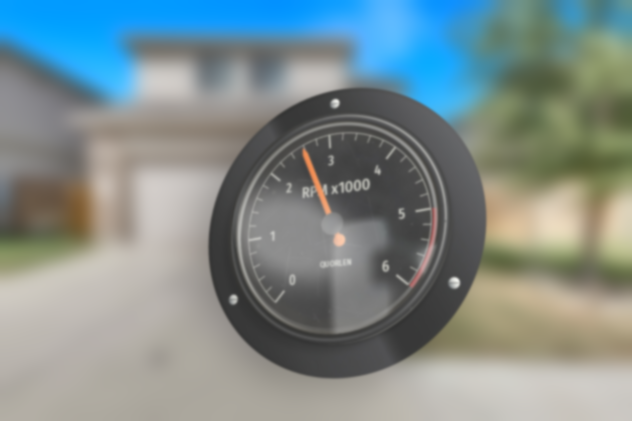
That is **2600** rpm
